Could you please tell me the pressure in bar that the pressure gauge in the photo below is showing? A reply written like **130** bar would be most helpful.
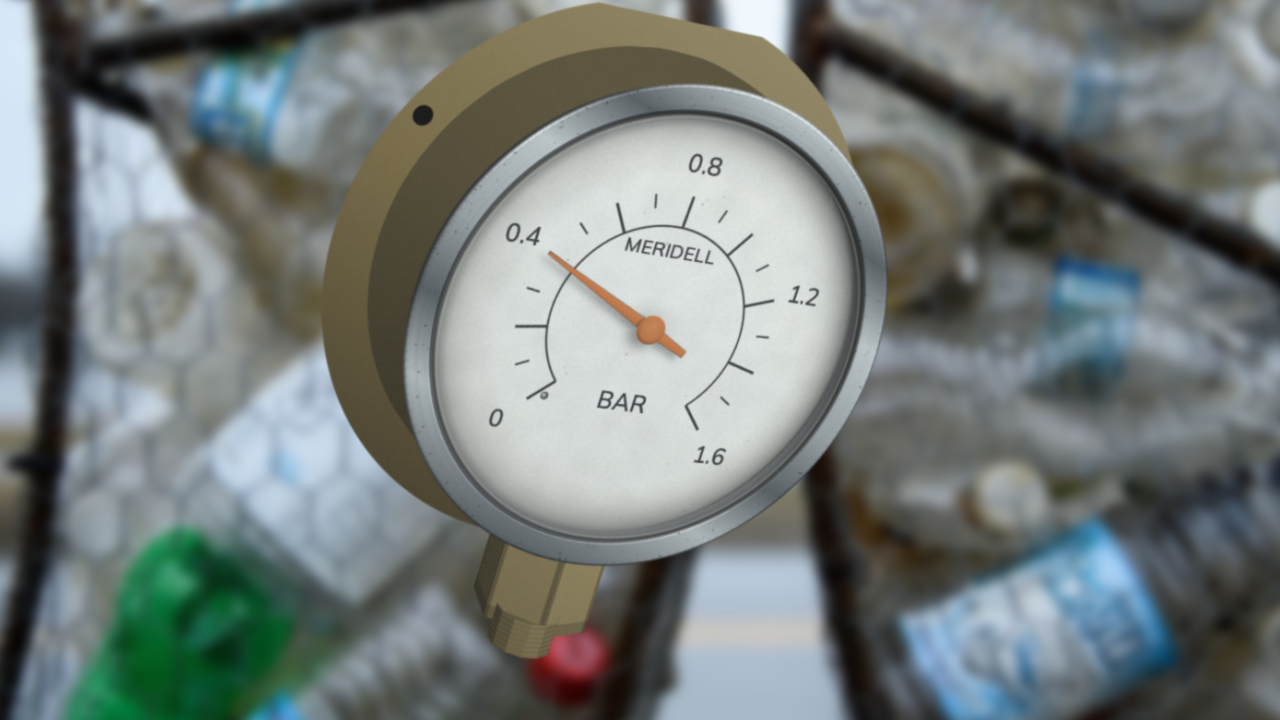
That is **0.4** bar
